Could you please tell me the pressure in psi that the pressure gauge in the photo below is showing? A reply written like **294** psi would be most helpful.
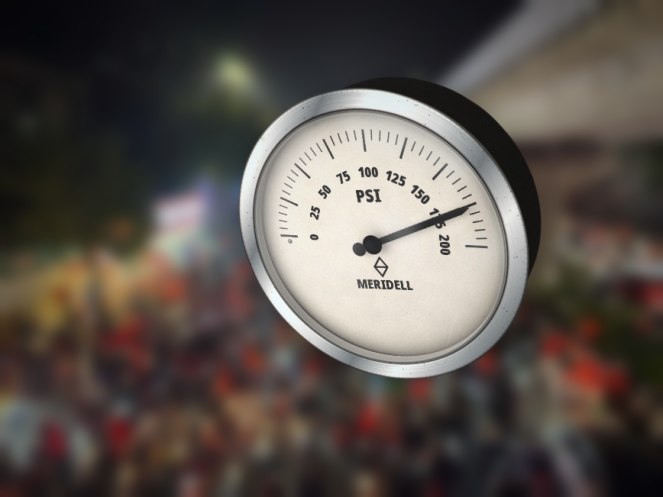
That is **175** psi
